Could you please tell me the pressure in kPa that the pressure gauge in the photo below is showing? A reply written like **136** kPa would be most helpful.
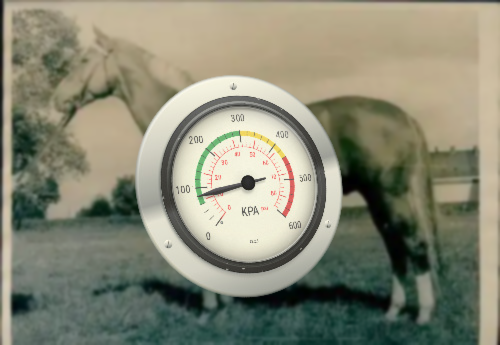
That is **80** kPa
